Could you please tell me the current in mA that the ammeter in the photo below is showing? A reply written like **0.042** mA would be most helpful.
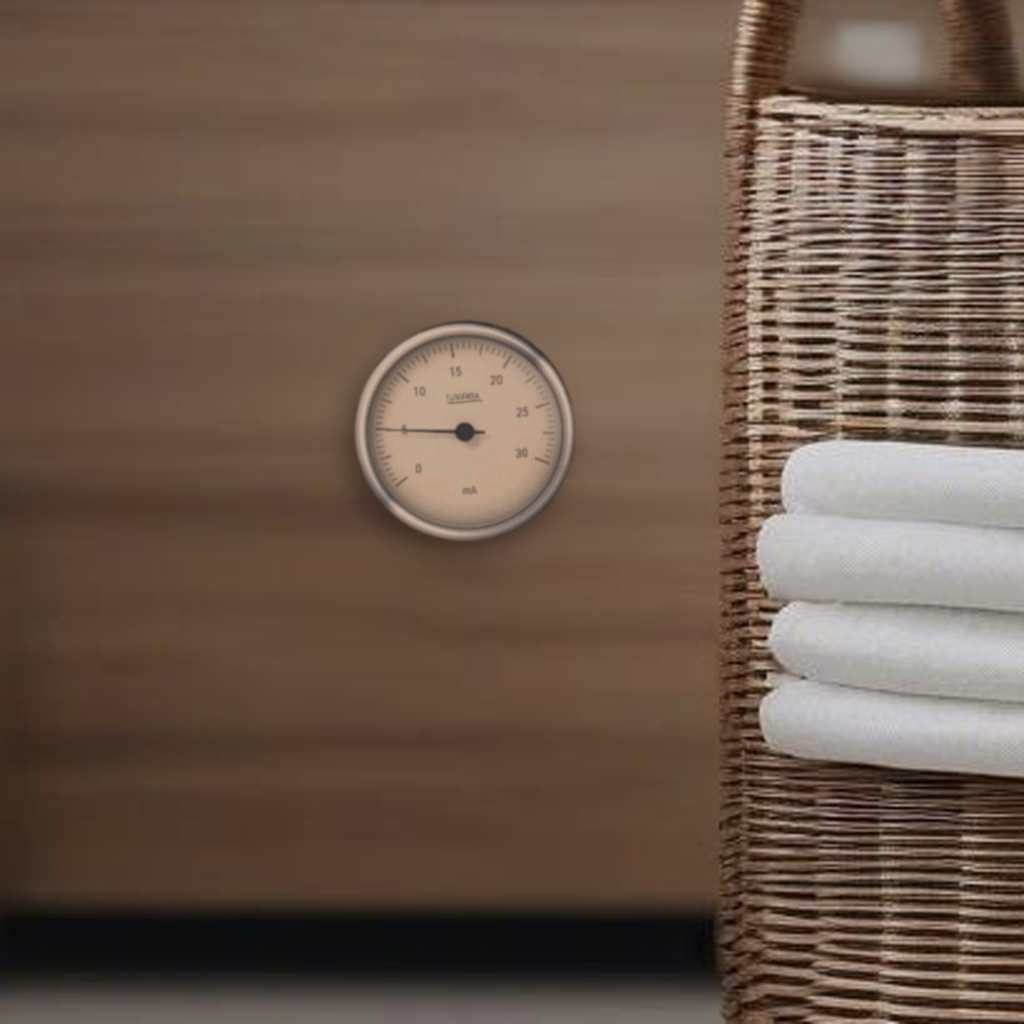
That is **5** mA
